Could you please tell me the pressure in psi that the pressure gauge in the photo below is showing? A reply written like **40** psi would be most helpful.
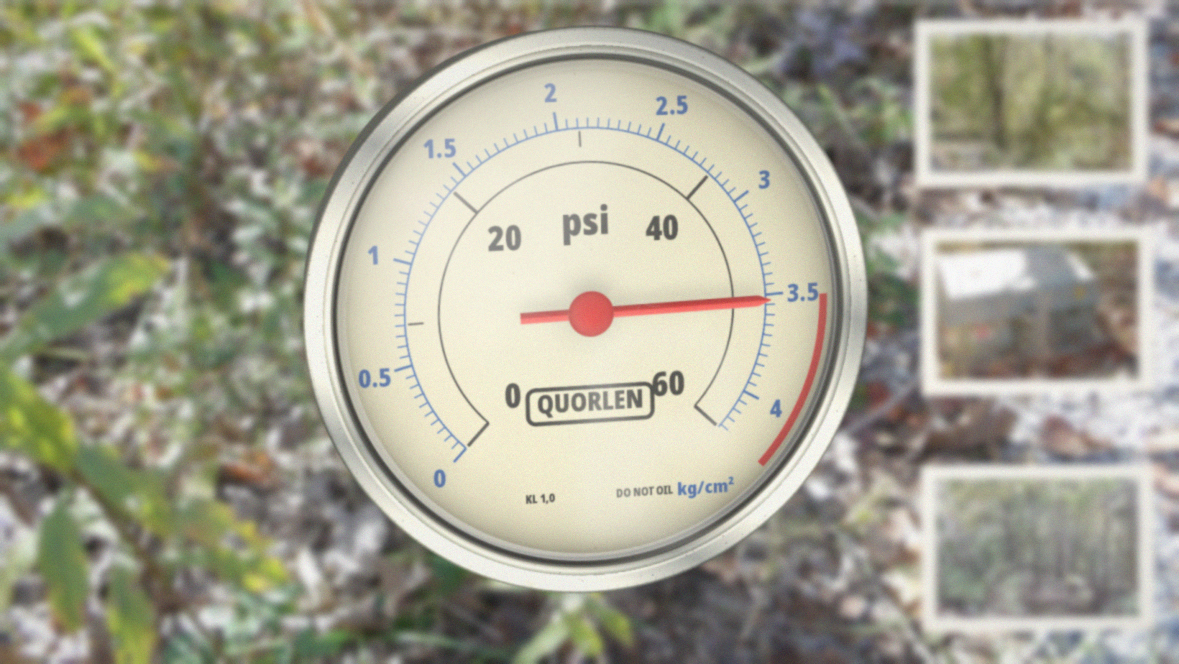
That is **50** psi
